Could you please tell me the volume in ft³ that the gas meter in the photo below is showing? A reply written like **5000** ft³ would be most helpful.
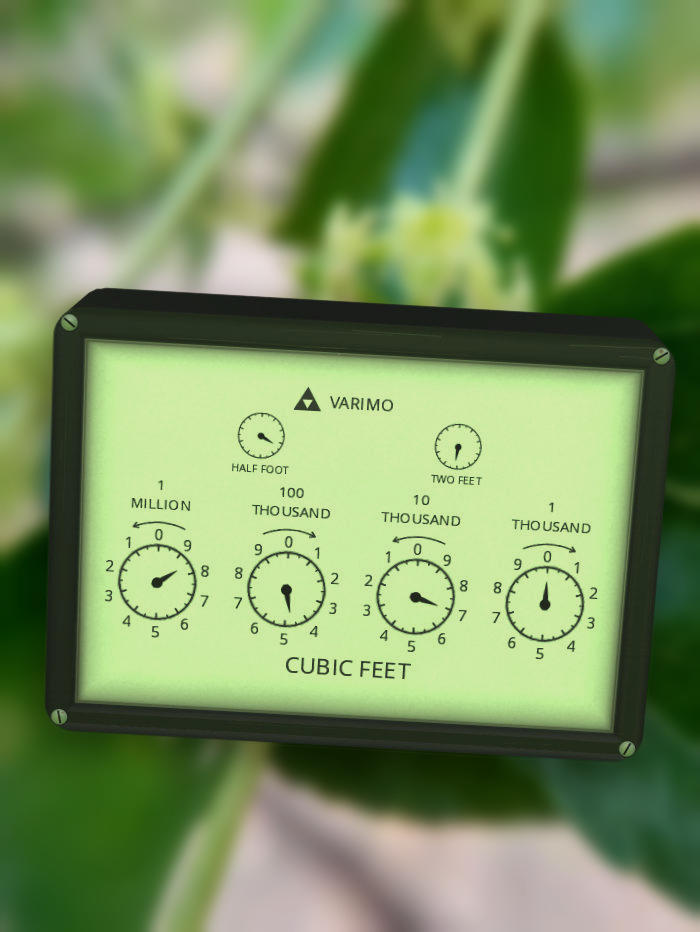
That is **847000** ft³
